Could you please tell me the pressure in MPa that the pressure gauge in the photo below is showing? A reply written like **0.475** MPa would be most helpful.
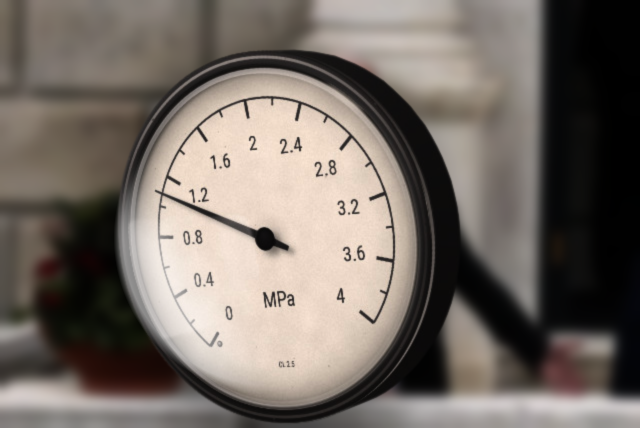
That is **1.1** MPa
